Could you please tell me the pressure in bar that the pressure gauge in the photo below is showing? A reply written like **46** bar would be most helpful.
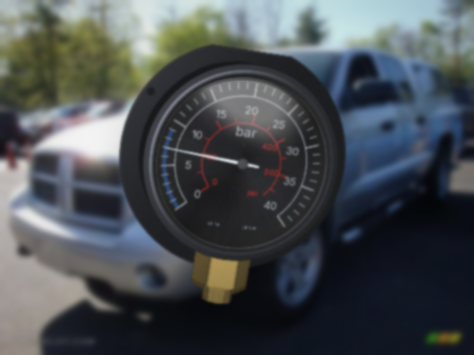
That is **7** bar
